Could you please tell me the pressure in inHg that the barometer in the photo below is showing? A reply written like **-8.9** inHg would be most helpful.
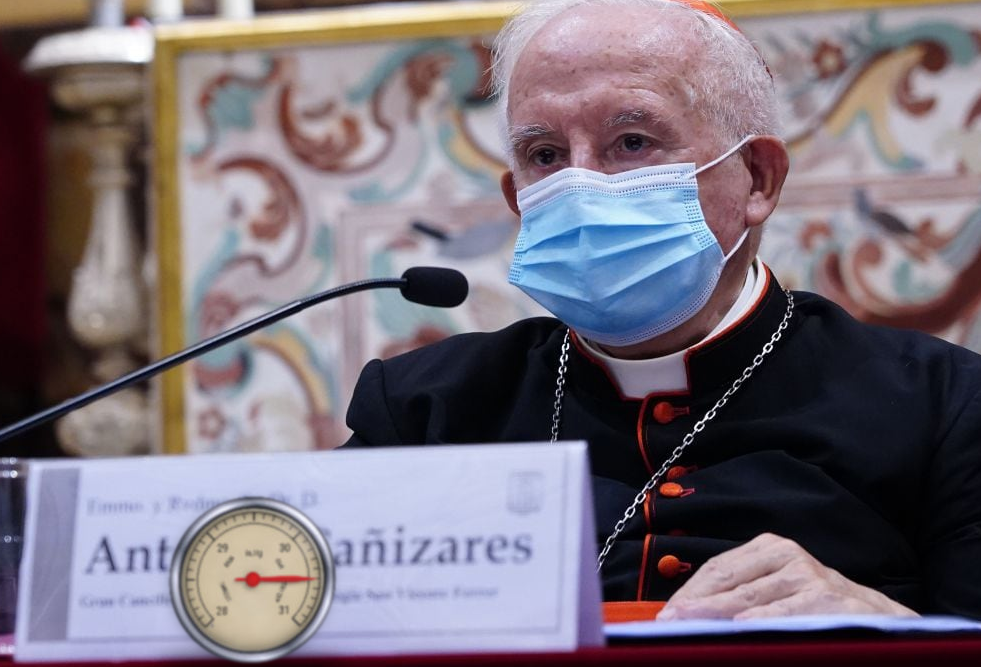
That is **30.5** inHg
